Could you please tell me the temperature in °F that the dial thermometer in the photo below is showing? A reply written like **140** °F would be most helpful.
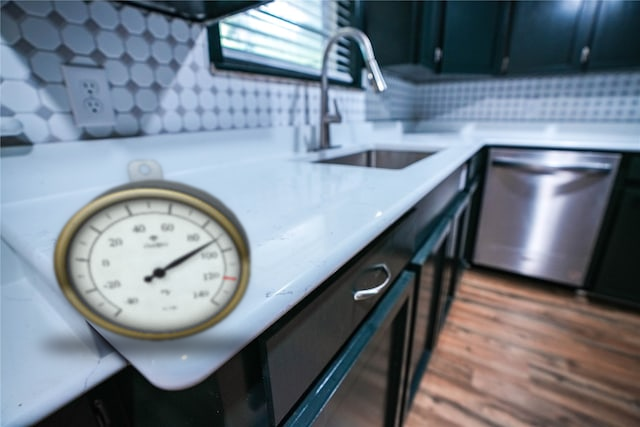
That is **90** °F
